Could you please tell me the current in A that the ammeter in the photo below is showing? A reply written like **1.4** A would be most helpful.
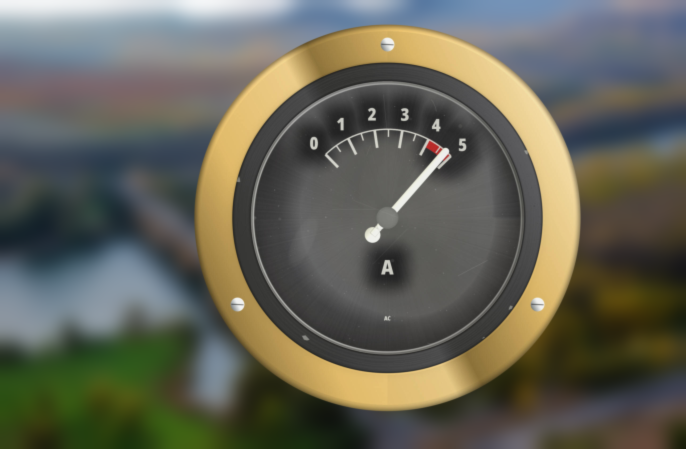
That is **4.75** A
